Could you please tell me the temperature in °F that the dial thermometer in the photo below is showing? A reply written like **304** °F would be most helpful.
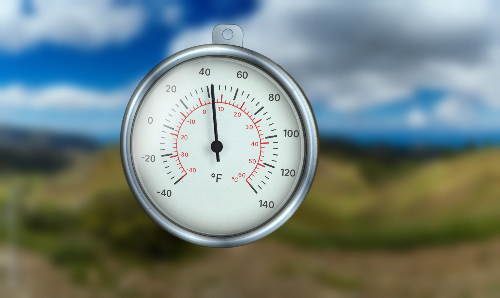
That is **44** °F
